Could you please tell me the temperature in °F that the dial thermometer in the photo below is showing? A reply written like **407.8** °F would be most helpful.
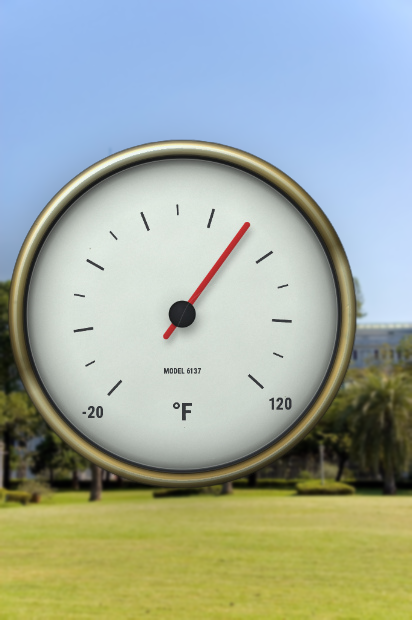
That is **70** °F
